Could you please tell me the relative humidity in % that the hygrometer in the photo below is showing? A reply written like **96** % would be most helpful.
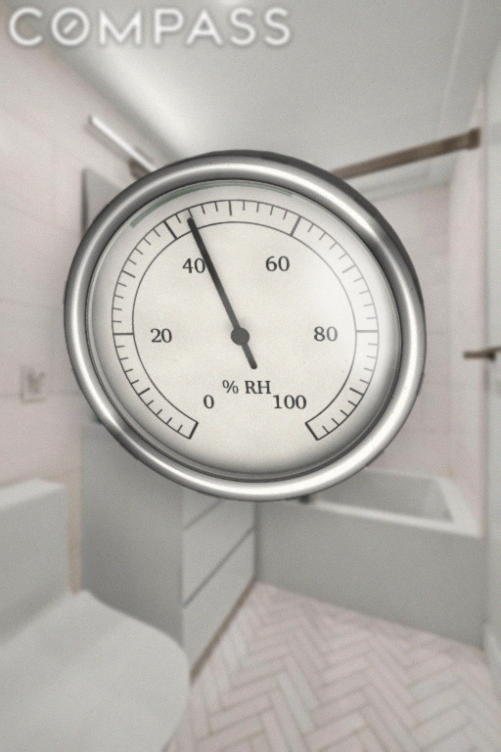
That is **44** %
